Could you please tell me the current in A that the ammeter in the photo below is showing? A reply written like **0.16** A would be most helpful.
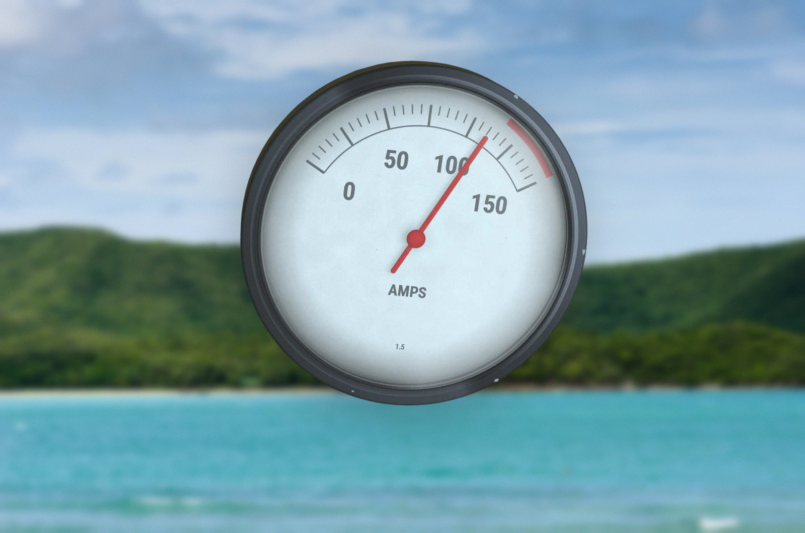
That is **110** A
